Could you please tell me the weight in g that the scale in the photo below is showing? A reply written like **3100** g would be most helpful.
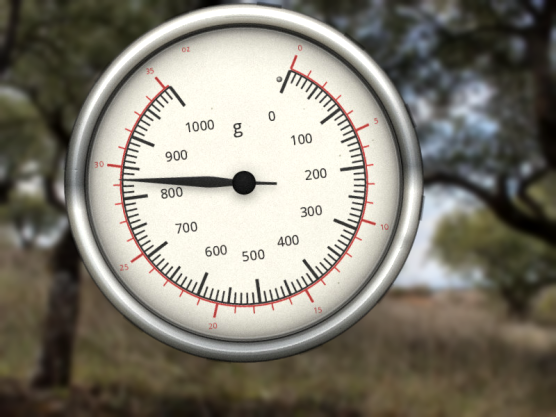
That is **830** g
